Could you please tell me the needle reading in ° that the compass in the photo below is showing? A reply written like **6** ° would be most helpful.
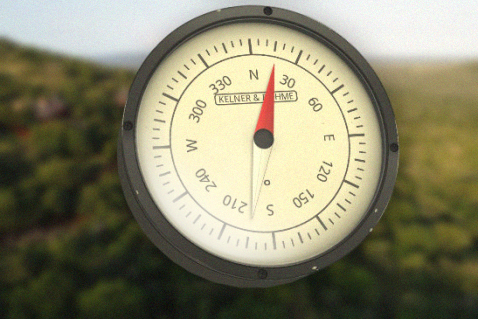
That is **15** °
